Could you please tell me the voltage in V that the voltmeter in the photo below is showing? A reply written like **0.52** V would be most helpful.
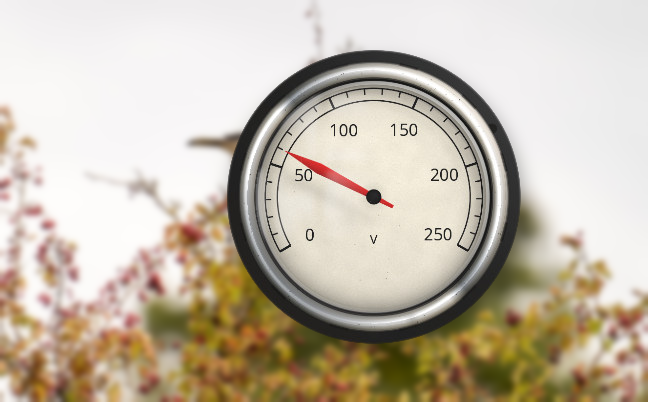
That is **60** V
